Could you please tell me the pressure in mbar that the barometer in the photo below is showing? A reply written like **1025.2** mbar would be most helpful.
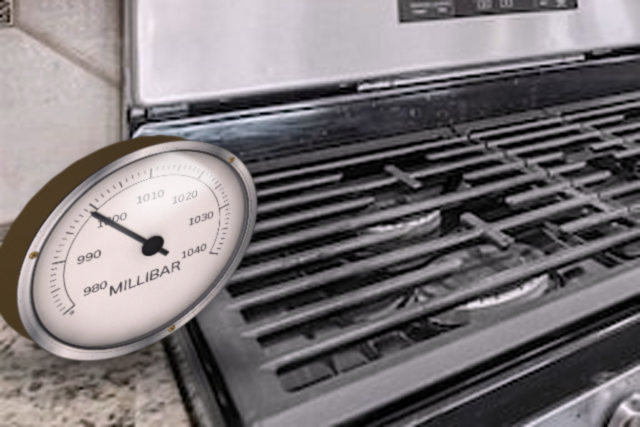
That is **999** mbar
